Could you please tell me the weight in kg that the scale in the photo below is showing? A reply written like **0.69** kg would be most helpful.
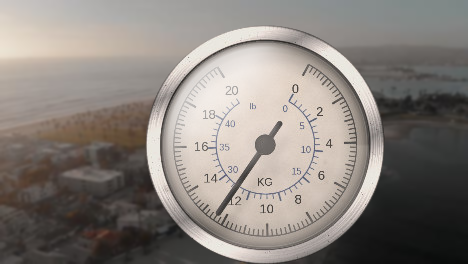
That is **12.4** kg
